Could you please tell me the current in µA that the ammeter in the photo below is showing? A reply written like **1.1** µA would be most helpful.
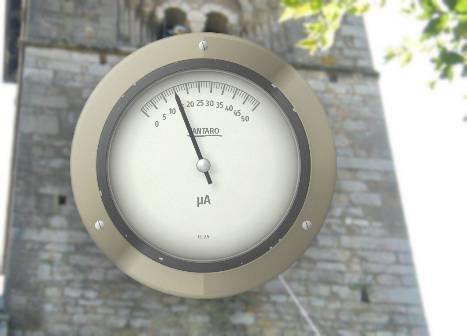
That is **15** µA
